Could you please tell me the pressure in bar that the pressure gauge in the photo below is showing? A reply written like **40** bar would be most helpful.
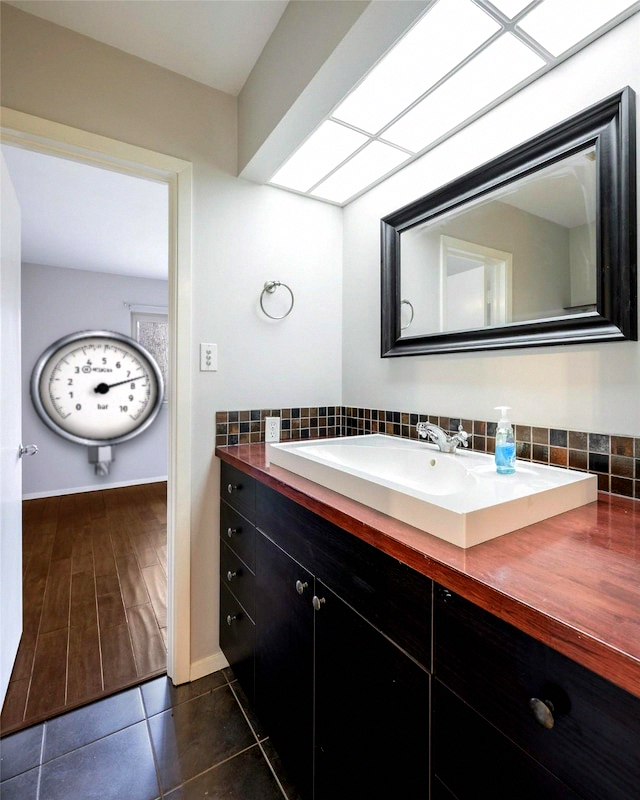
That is **7.5** bar
